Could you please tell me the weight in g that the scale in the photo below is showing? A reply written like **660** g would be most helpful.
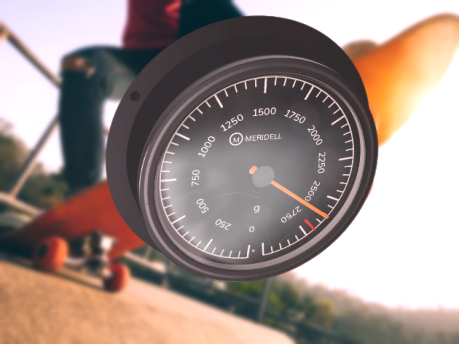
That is **2600** g
